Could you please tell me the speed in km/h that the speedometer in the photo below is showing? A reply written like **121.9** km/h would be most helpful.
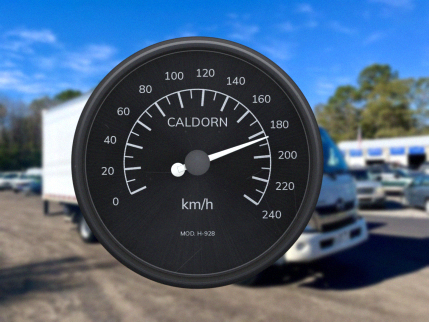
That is **185** km/h
